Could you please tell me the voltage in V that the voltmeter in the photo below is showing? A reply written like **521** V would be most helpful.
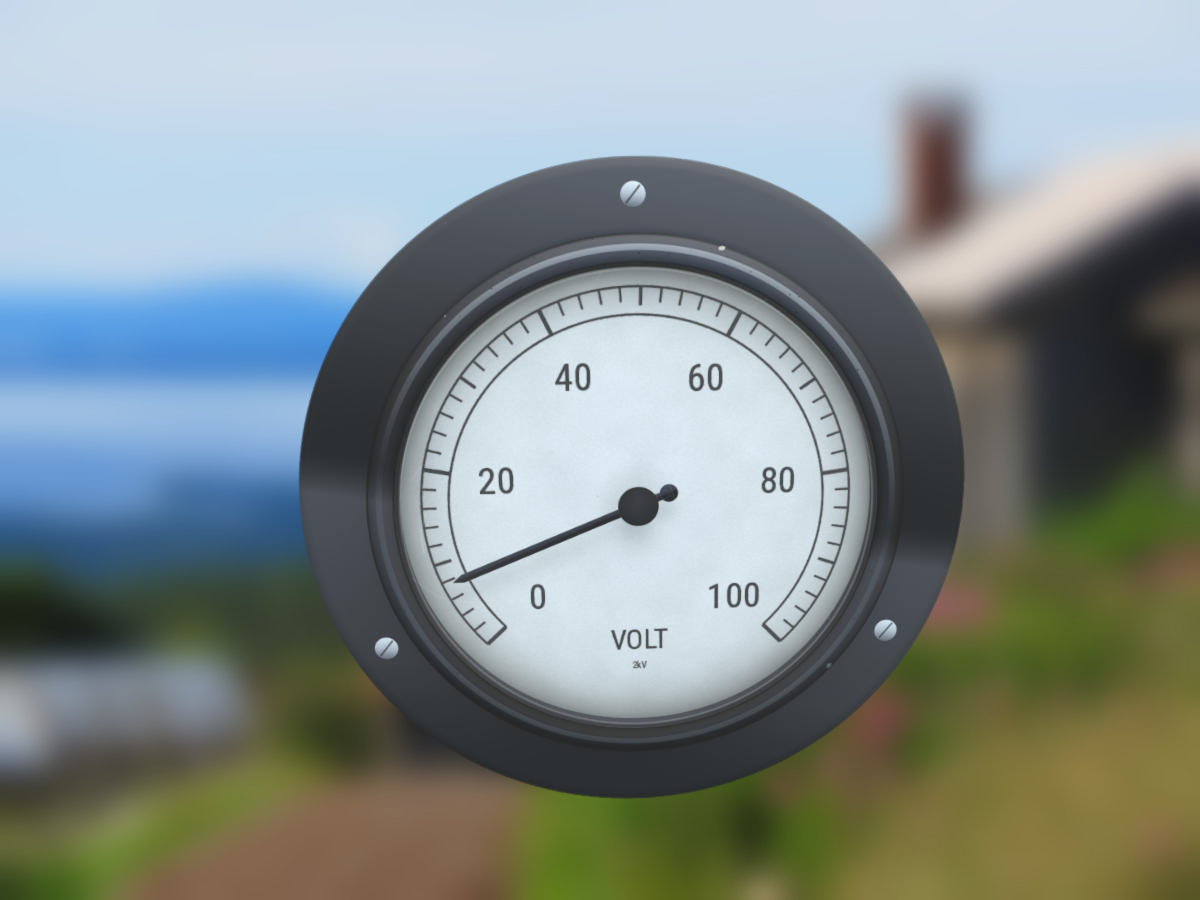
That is **8** V
